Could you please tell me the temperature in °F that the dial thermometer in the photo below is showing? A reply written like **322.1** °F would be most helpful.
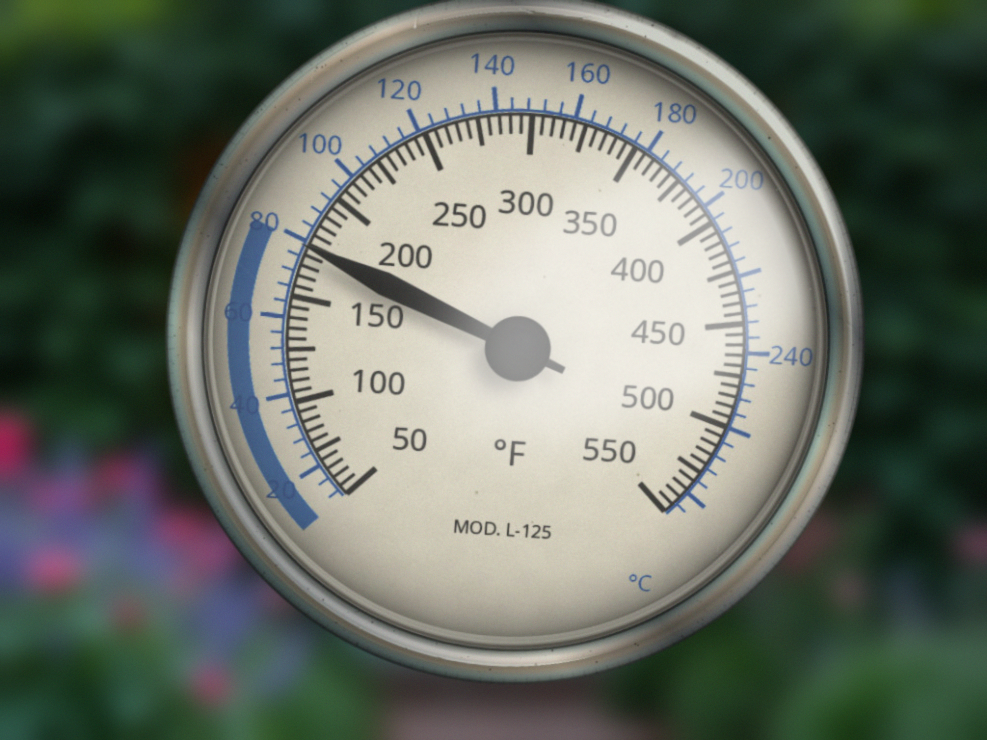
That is **175** °F
